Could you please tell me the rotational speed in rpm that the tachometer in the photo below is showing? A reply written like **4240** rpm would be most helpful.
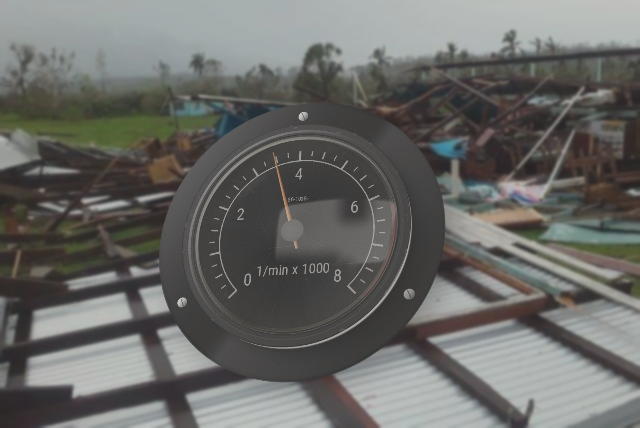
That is **3500** rpm
